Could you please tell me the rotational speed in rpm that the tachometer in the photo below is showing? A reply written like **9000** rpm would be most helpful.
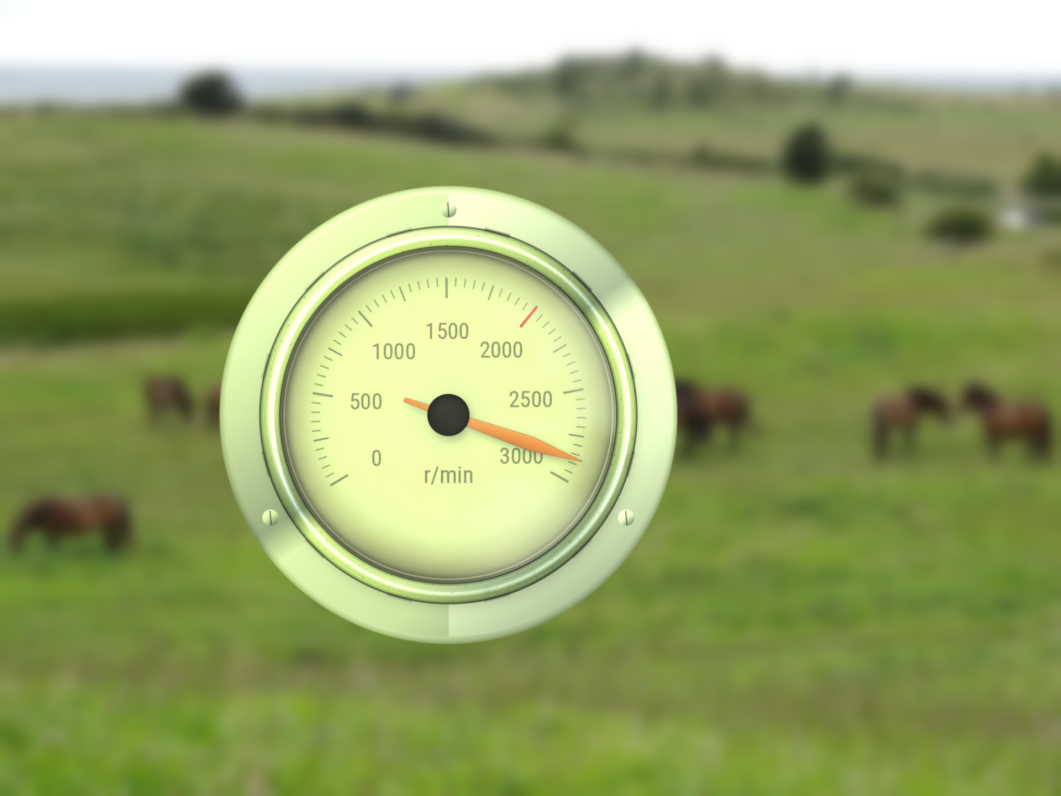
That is **2875** rpm
